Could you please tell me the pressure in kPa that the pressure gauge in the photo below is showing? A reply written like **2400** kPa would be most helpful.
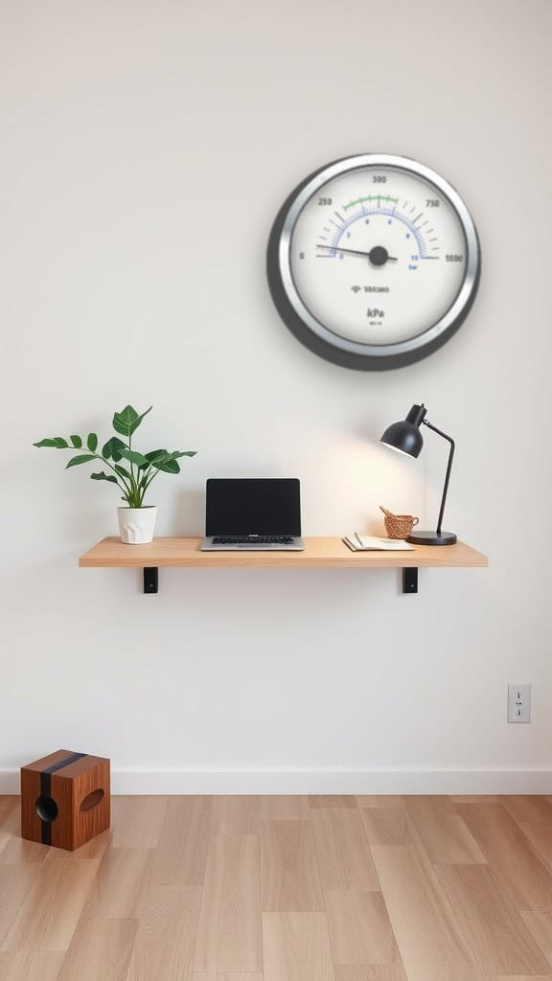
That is **50** kPa
